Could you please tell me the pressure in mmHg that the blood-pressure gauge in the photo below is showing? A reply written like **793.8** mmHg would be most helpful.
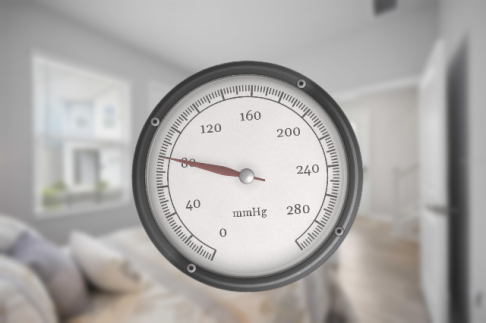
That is **80** mmHg
